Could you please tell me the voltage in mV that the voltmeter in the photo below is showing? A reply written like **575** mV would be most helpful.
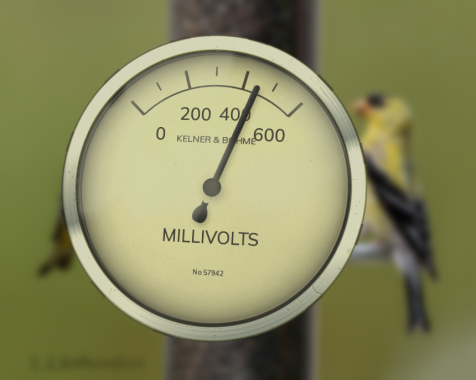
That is **450** mV
